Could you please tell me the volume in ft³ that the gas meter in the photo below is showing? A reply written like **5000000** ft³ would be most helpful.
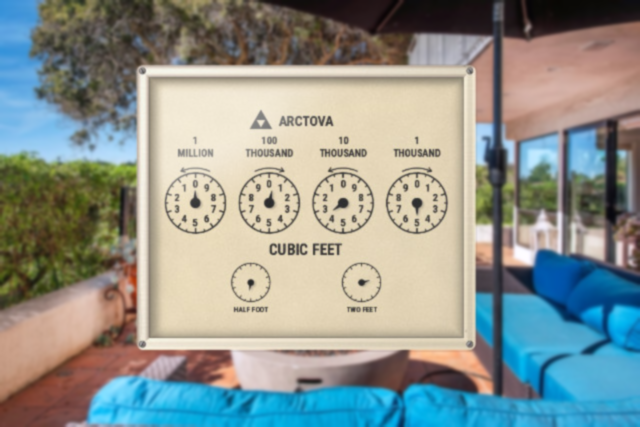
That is **3500** ft³
